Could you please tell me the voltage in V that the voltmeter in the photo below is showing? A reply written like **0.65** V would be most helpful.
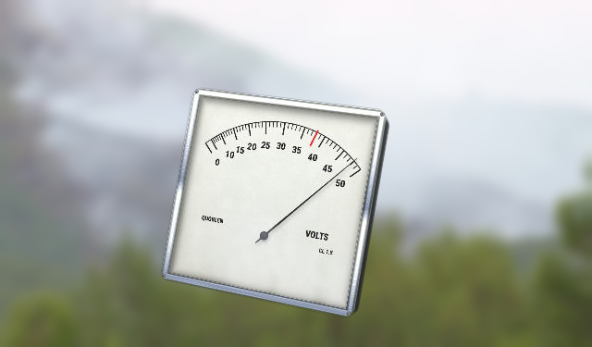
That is **48** V
